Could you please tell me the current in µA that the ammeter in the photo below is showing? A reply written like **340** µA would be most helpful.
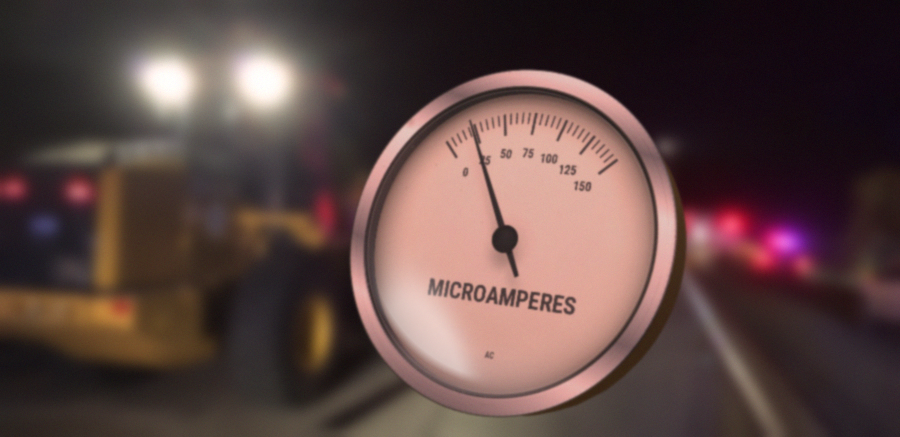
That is **25** µA
